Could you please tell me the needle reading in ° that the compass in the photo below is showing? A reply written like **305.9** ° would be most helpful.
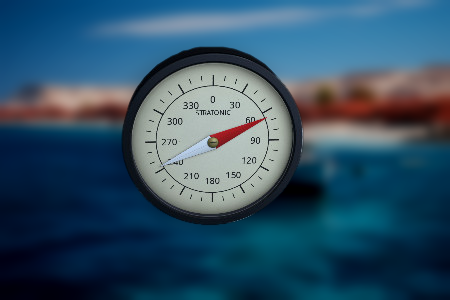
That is **65** °
